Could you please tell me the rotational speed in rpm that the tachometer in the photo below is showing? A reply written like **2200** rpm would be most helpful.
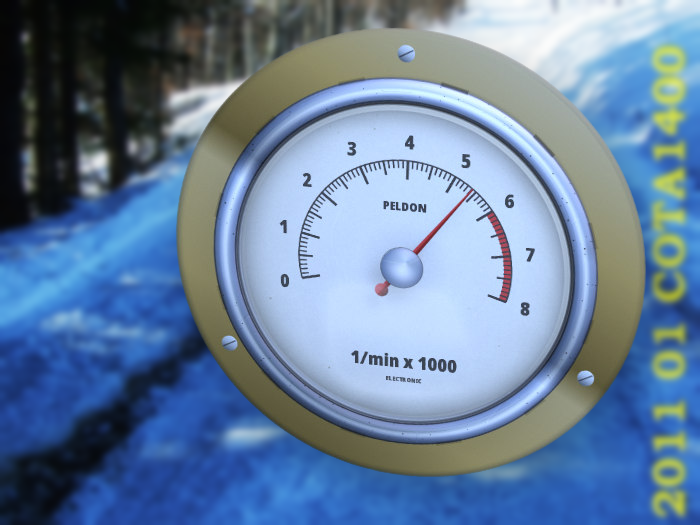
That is **5400** rpm
